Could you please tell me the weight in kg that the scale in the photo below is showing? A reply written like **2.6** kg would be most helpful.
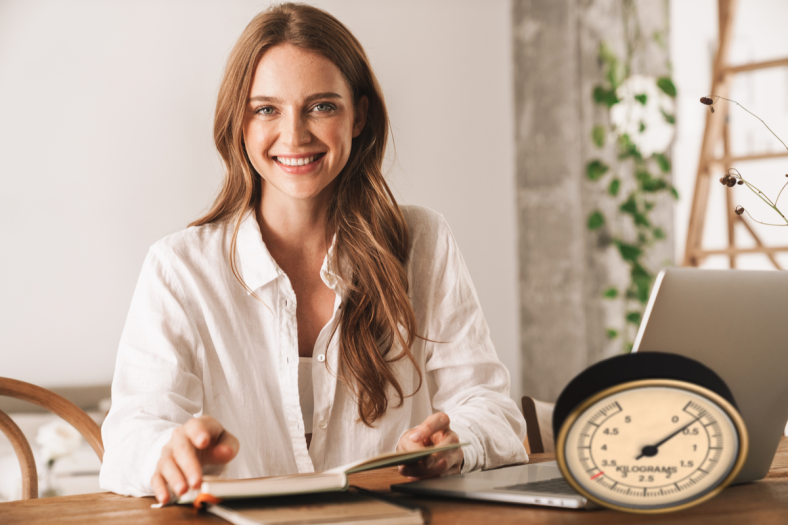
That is **0.25** kg
